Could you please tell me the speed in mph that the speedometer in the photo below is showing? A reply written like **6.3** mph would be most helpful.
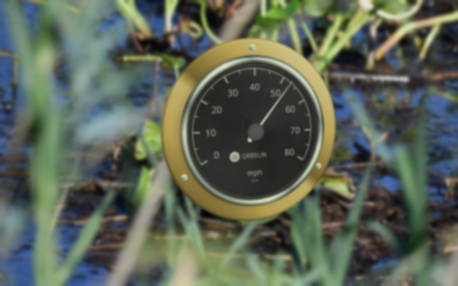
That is **52.5** mph
